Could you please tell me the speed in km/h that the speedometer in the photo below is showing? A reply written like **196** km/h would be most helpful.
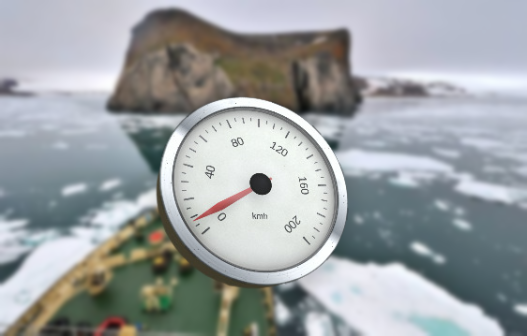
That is **7.5** km/h
